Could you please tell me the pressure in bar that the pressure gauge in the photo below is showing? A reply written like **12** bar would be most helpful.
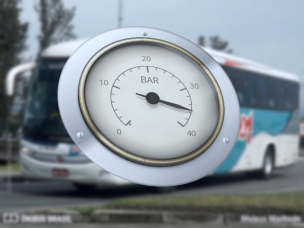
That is **36** bar
